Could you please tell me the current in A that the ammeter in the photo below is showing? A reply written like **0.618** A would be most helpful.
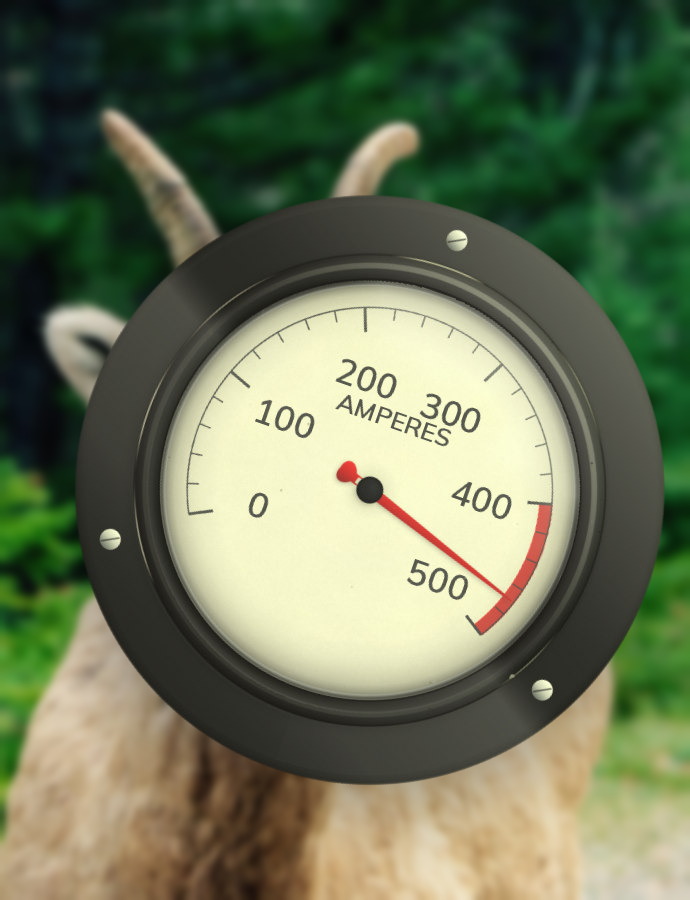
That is **470** A
